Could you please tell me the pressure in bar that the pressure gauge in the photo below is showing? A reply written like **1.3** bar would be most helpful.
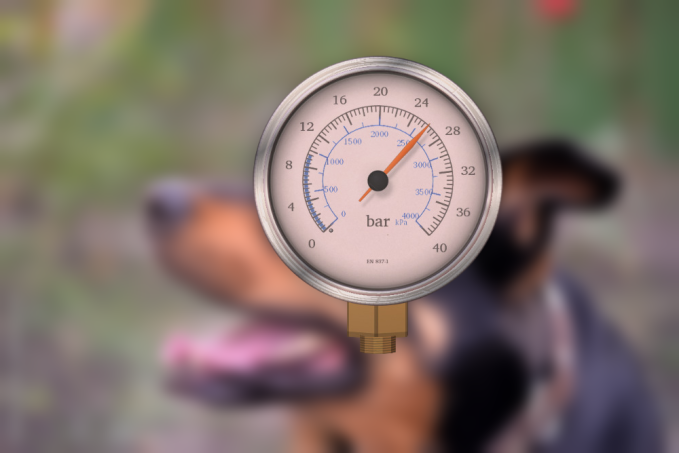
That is **26** bar
